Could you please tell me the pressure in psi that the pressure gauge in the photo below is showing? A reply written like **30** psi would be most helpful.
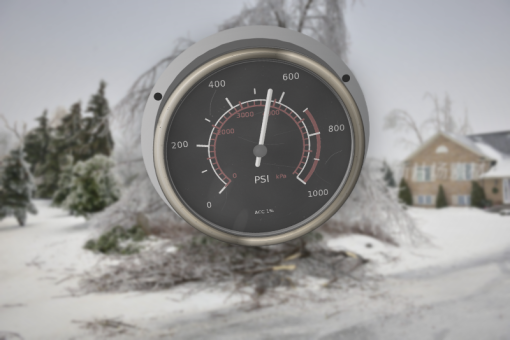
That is **550** psi
